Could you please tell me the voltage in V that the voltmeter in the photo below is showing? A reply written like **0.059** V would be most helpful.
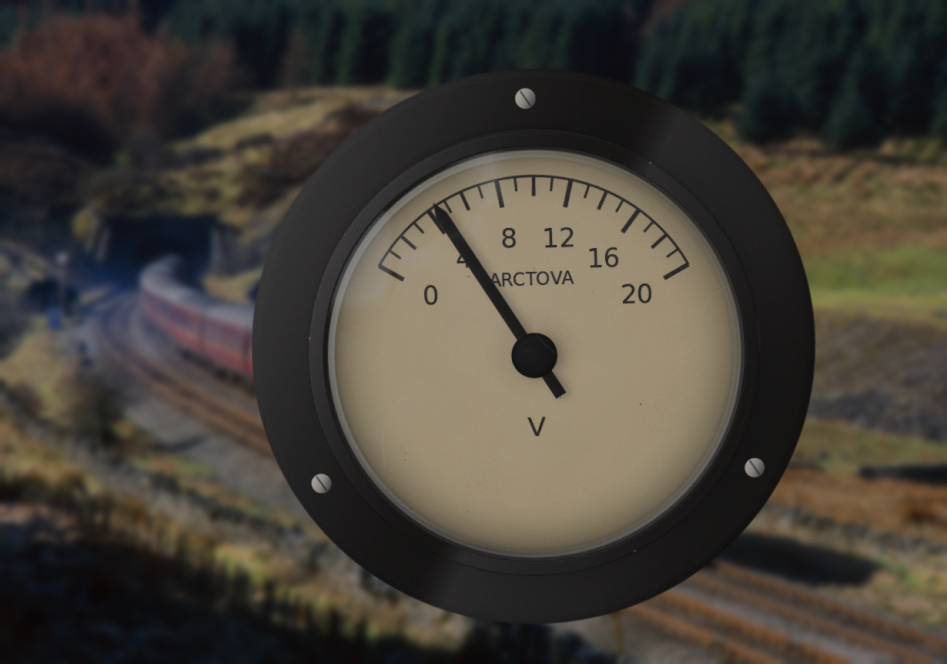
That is **4.5** V
